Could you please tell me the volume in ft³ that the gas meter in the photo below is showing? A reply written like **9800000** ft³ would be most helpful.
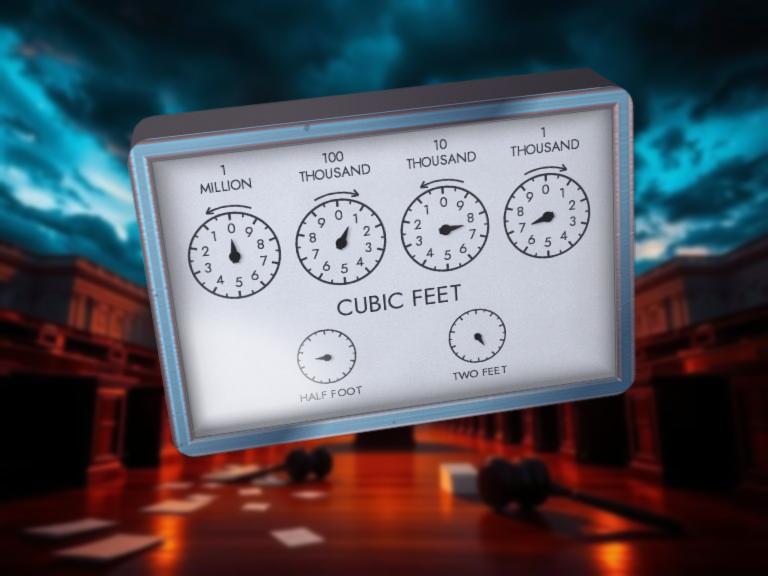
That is **7700** ft³
